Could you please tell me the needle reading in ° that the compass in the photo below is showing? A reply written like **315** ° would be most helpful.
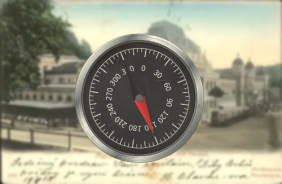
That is **150** °
